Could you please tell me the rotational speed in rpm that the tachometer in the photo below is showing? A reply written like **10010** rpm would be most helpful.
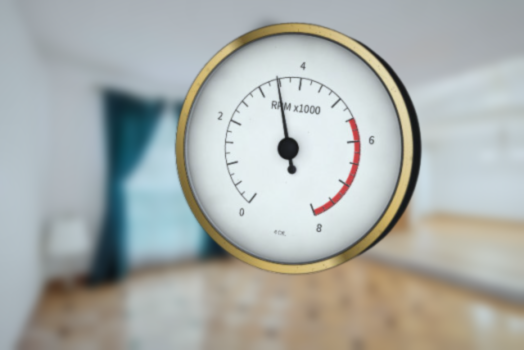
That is **3500** rpm
